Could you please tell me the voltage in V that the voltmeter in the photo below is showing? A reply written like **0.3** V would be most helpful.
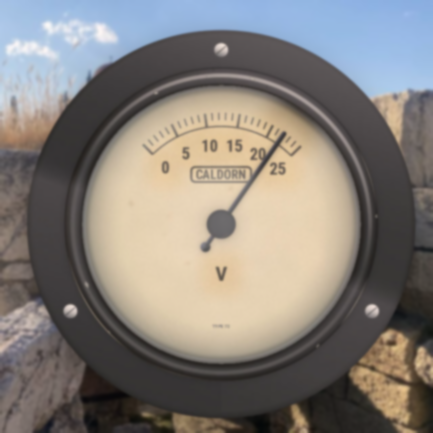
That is **22** V
